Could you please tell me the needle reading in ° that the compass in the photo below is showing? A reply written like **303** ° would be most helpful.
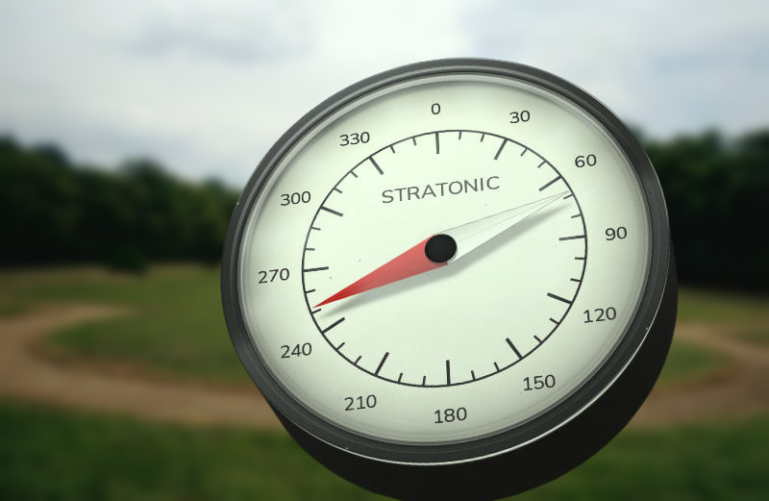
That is **250** °
